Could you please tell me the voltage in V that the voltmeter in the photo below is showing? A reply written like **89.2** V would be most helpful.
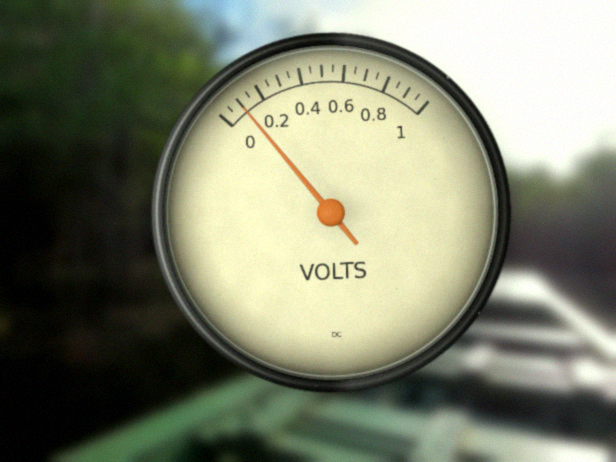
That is **0.1** V
